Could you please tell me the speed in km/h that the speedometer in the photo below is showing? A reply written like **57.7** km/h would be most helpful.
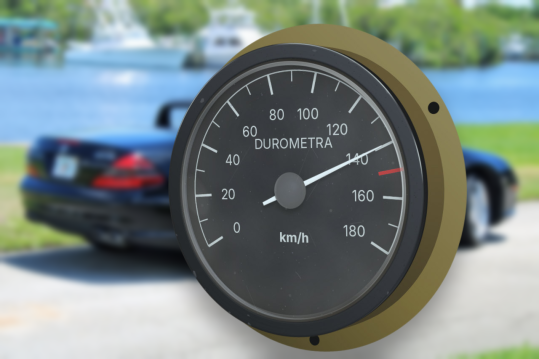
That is **140** km/h
